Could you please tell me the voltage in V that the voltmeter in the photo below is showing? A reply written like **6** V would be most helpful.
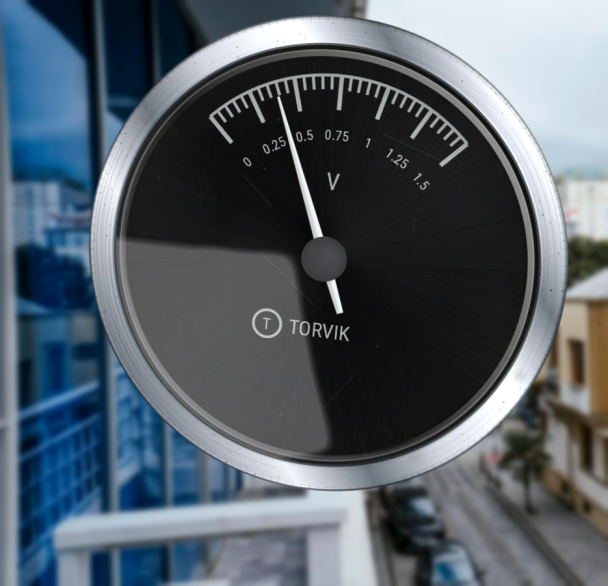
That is **0.4** V
